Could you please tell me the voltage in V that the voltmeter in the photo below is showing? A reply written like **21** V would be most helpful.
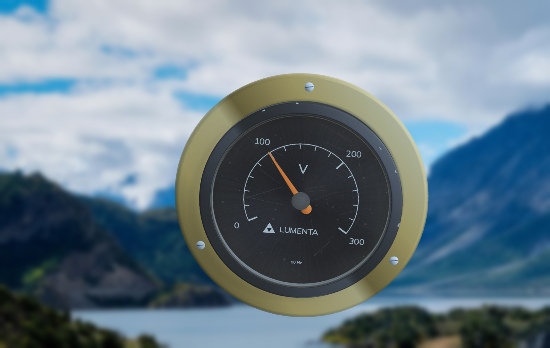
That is **100** V
